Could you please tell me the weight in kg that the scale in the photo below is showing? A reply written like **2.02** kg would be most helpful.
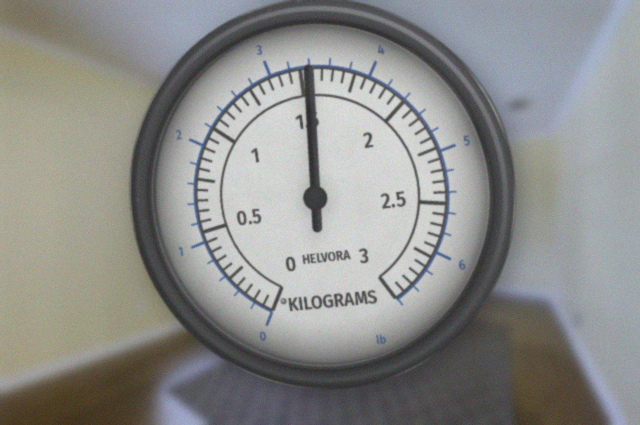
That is **1.55** kg
